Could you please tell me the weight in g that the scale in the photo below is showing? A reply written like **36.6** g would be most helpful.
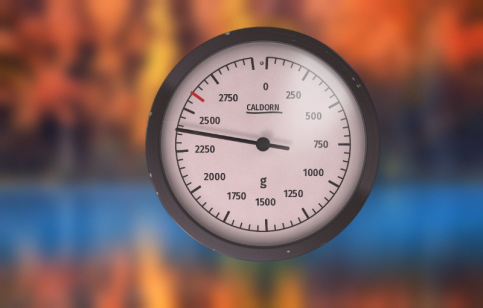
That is **2375** g
